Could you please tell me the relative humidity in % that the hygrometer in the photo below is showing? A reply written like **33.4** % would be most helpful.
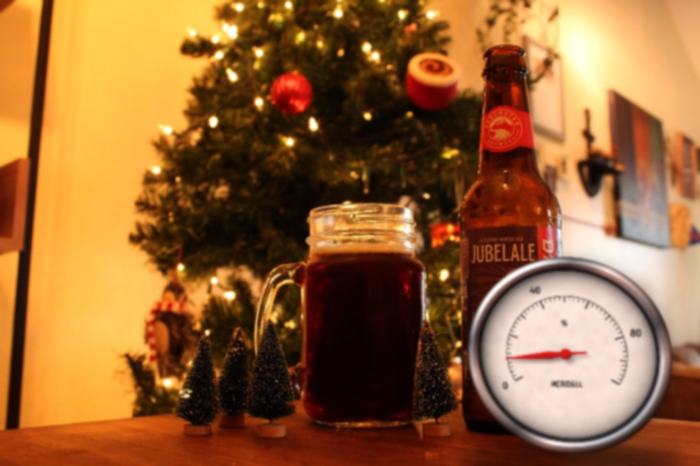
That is **10** %
